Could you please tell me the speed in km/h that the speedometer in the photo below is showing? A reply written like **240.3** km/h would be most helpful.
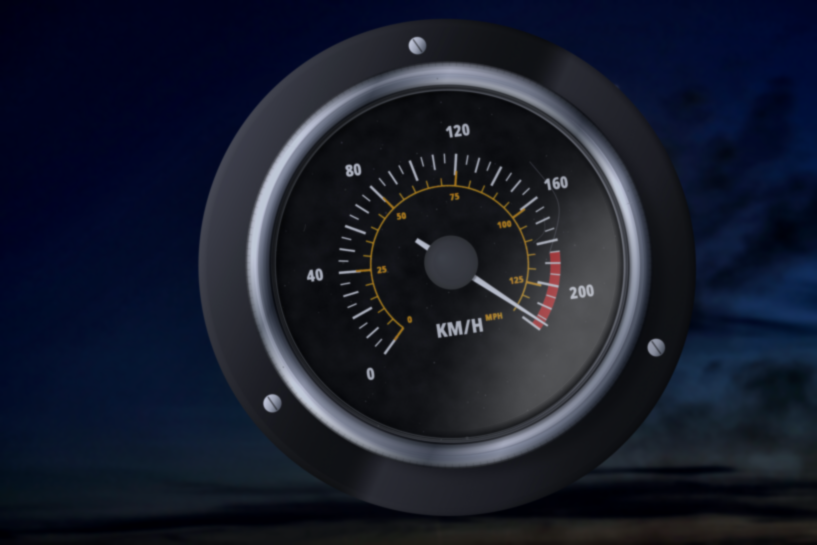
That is **217.5** km/h
